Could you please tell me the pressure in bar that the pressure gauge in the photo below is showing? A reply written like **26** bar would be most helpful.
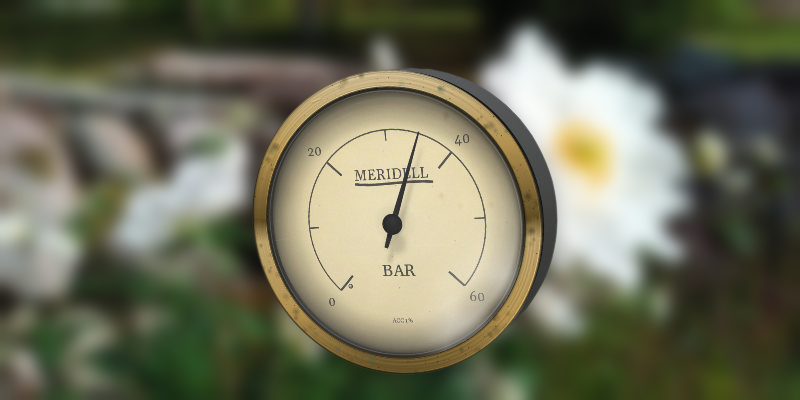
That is **35** bar
